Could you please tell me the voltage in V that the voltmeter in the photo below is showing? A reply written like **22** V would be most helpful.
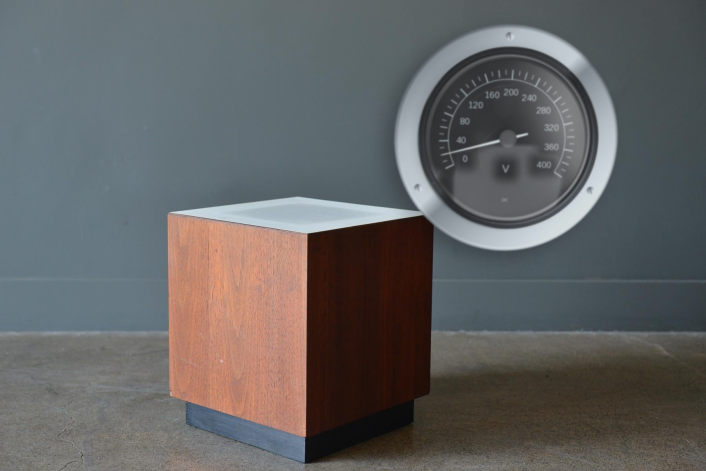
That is **20** V
